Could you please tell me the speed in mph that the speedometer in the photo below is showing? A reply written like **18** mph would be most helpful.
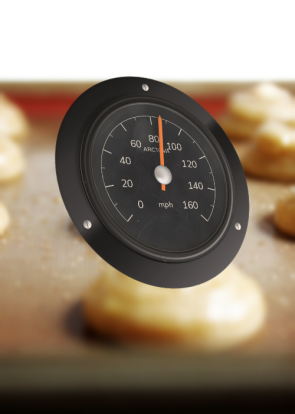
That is **85** mph
